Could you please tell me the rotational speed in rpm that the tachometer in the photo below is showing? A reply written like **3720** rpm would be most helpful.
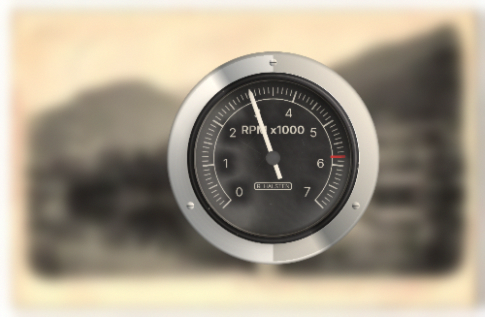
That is **3000** rpm
